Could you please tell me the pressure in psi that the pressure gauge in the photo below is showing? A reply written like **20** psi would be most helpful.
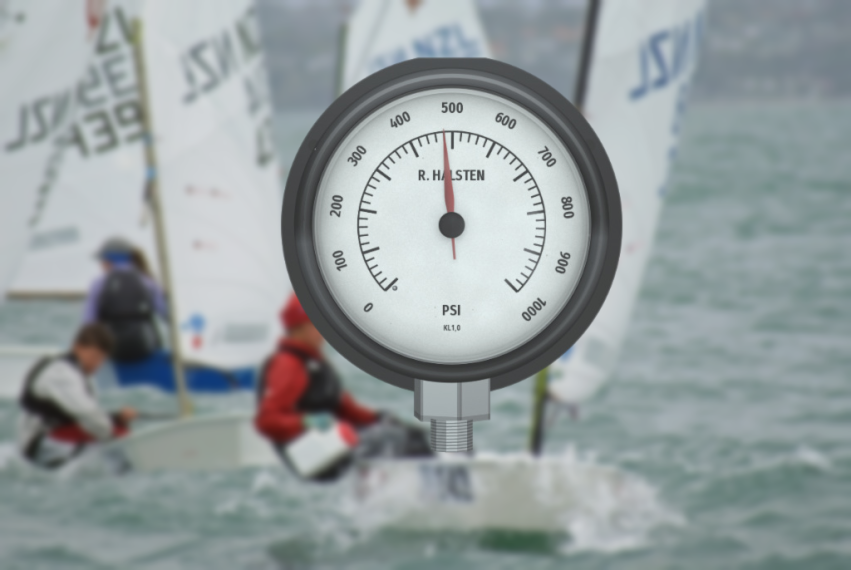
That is **480** psi
